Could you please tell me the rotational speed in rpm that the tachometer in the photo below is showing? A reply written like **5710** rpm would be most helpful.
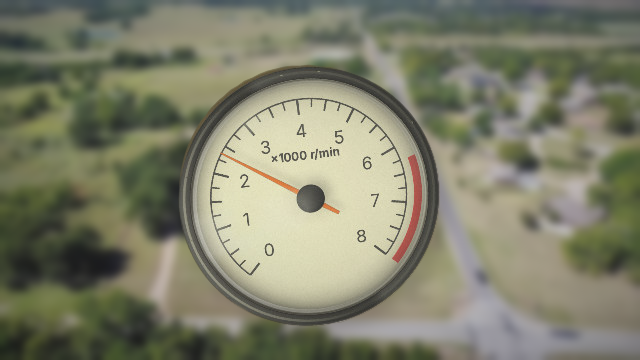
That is **2375** rpm
